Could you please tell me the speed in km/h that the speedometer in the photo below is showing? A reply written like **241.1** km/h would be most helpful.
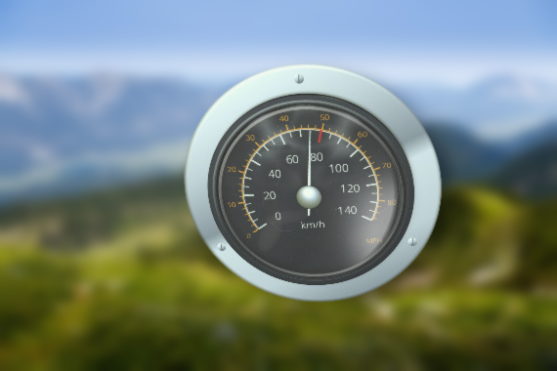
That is **75** km/h
